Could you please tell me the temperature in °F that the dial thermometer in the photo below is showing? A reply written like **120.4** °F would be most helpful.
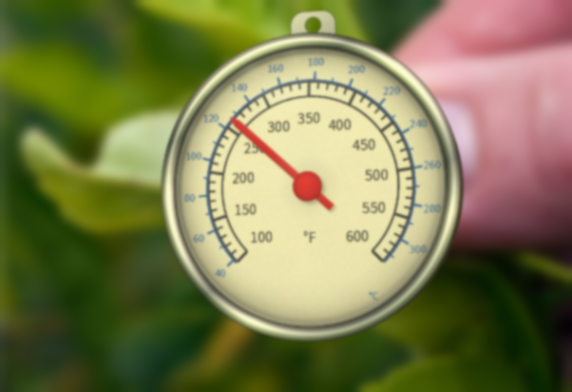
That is **260** °F
